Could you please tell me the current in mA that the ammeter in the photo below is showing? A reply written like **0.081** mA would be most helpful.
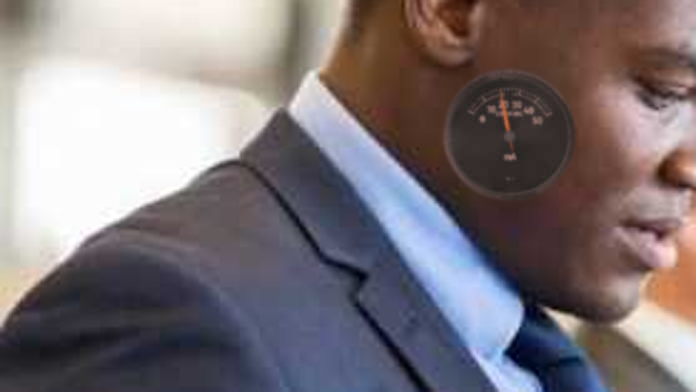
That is **20** mA
